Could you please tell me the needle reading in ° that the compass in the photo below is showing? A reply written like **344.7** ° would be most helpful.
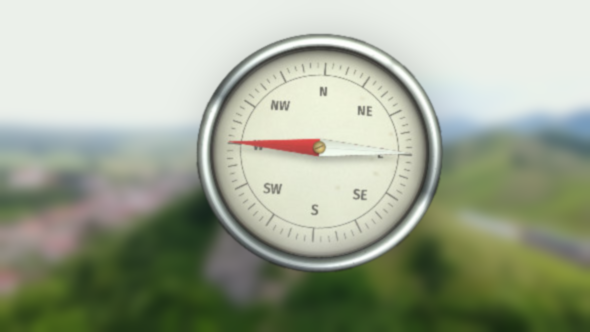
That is **270** °
